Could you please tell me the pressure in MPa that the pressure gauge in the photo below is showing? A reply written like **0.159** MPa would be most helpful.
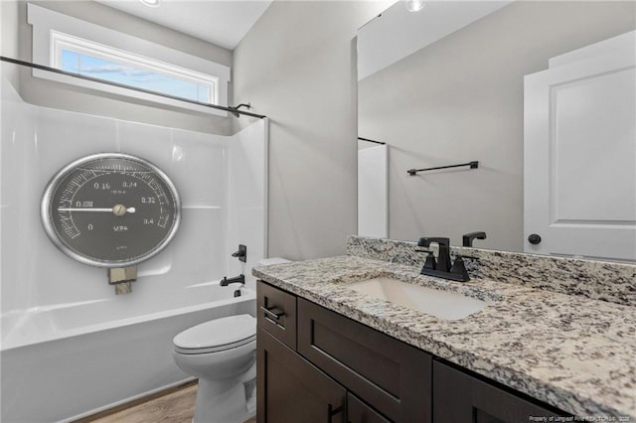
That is **0.06** MPa
